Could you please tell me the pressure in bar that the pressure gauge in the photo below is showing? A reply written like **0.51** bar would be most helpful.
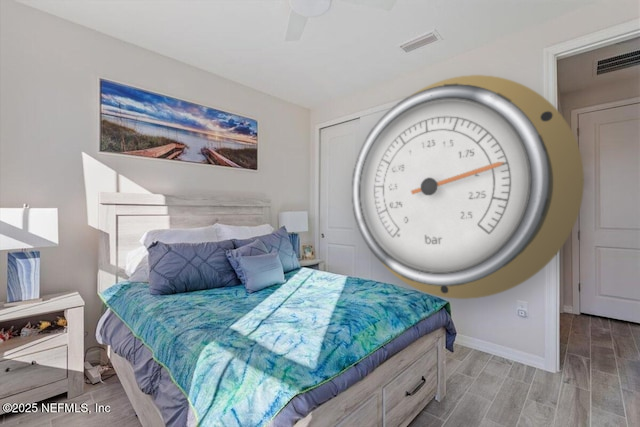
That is **2** bar
